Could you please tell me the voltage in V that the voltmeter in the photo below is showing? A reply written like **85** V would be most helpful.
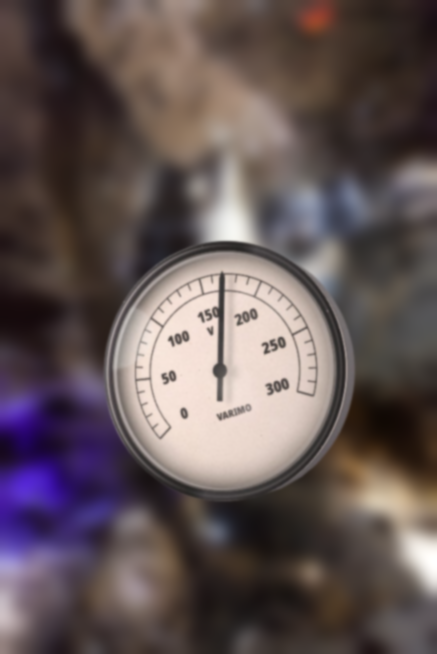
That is **170** V
